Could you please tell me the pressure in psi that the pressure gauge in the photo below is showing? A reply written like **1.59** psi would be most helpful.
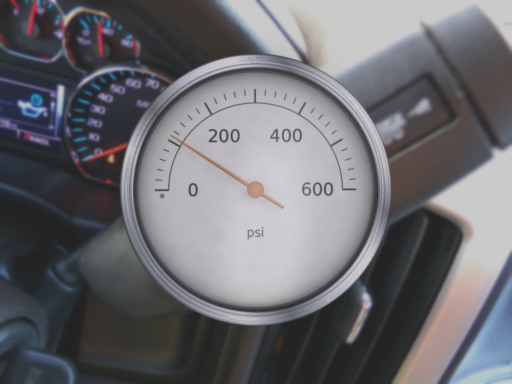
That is **110** psi
